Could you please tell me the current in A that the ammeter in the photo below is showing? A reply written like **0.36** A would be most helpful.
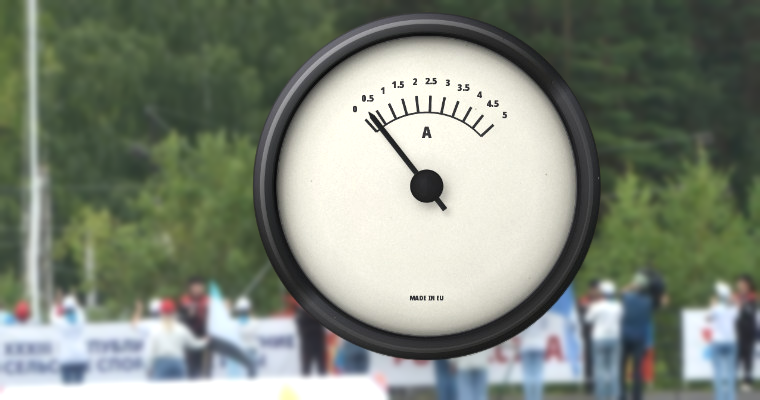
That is **0.25** A
